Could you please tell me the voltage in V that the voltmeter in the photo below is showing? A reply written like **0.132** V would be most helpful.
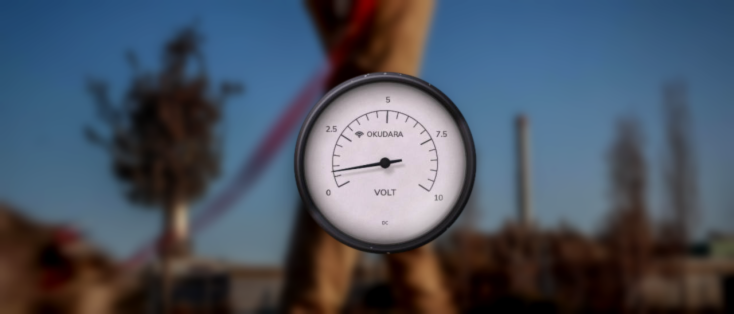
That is **0.75** V
